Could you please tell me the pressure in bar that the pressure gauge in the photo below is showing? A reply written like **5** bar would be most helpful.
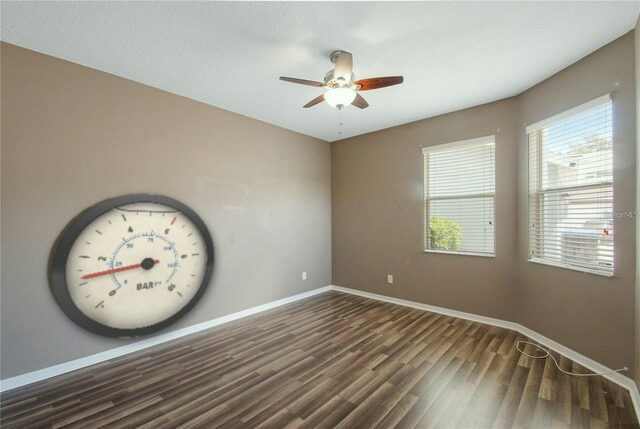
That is **1.25** bar
